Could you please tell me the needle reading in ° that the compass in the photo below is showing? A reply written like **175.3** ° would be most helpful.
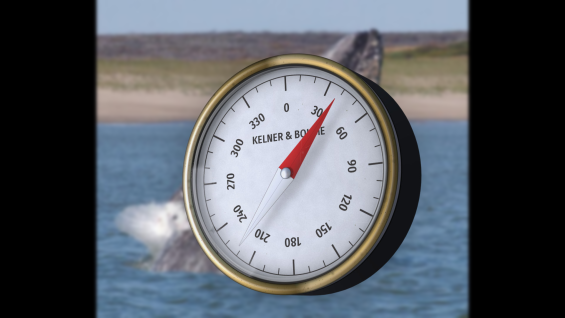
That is **40** °
